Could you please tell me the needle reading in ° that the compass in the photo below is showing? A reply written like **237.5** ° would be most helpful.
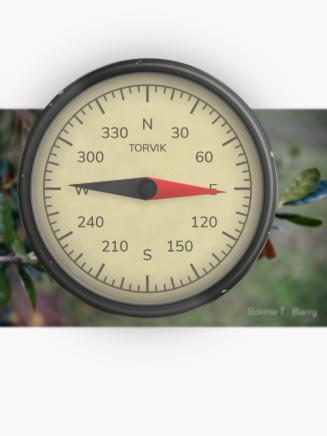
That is **92.5** °
